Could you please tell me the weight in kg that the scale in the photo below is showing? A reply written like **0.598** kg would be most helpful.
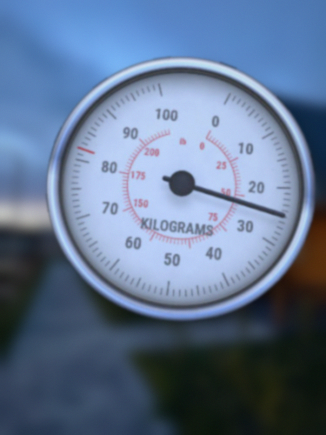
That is **25** kg
